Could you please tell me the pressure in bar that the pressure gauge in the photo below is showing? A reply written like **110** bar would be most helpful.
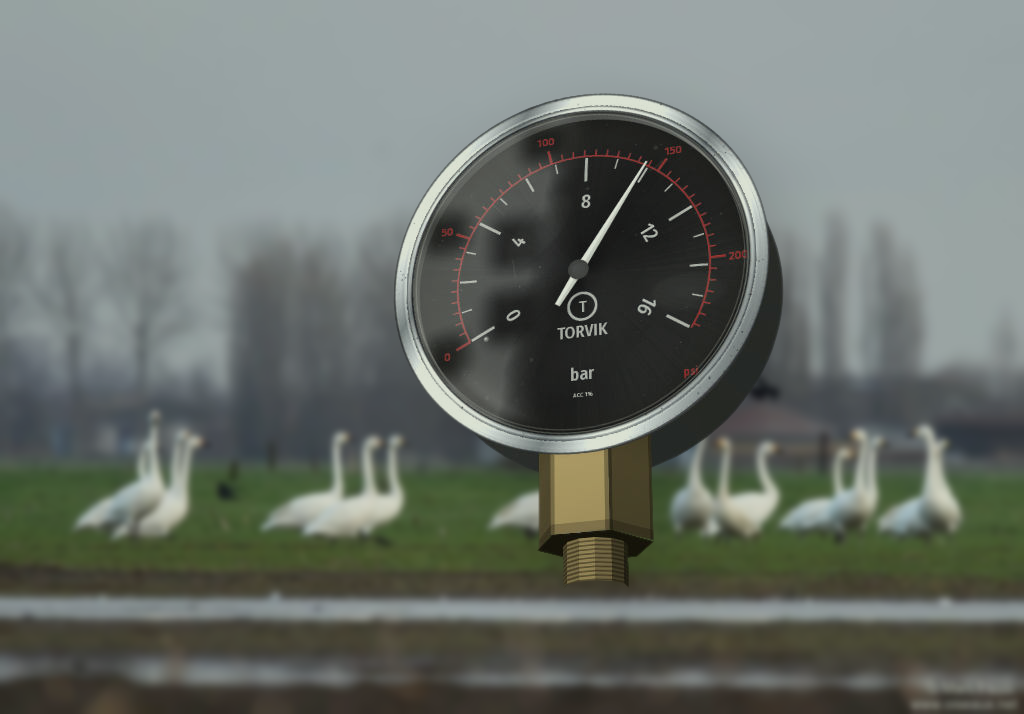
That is **10** bar
